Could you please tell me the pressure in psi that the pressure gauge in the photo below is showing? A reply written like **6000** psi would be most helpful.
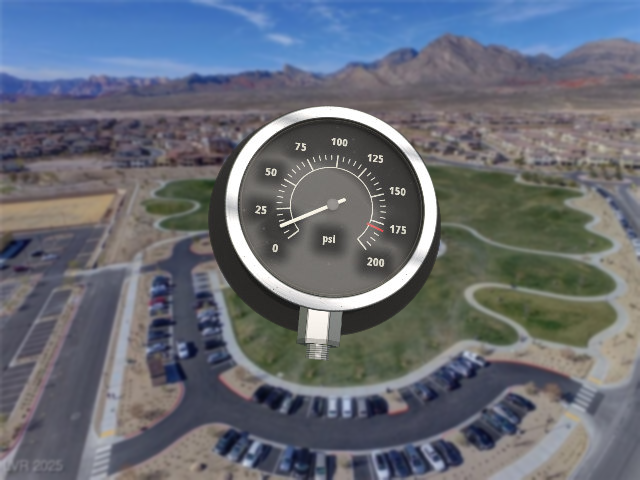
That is **10** psi
